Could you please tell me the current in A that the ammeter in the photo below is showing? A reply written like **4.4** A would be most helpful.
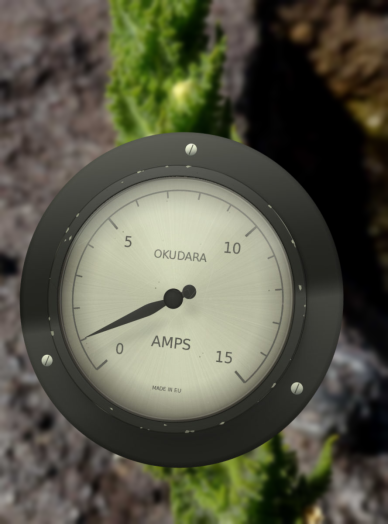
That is **1** A
